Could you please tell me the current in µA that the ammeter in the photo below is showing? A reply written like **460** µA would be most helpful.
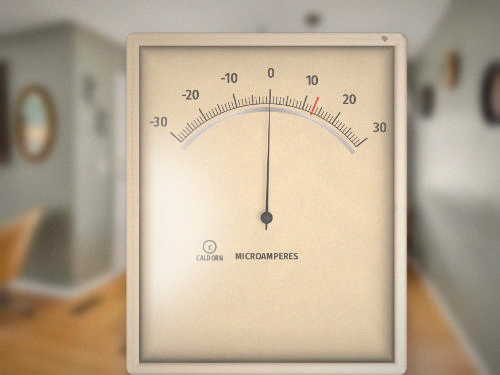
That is **0** µA
